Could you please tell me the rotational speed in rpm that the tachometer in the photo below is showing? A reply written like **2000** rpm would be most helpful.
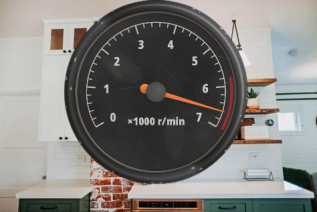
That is **6600** rpm
